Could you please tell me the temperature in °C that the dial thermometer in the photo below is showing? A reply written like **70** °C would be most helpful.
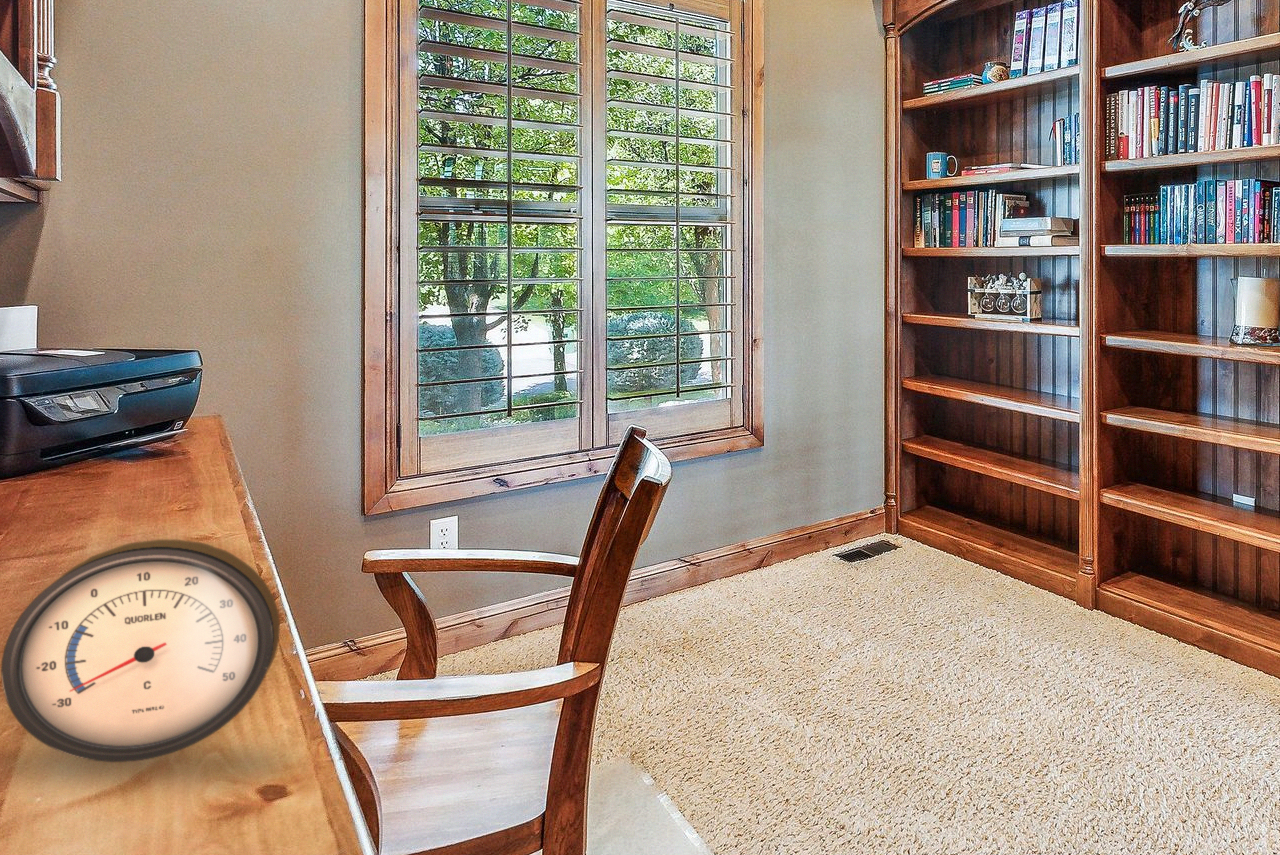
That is **-28** °C
